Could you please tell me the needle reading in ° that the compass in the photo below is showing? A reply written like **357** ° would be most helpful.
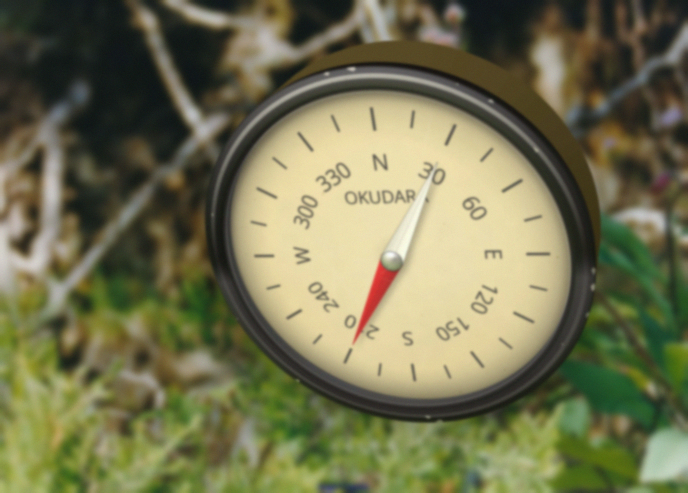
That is **210** °
